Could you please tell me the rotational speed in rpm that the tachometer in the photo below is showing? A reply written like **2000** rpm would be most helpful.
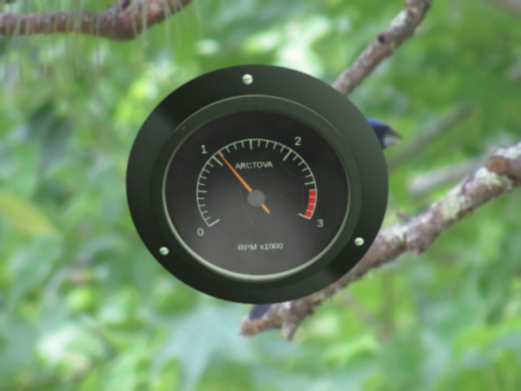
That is **1100** rpm
